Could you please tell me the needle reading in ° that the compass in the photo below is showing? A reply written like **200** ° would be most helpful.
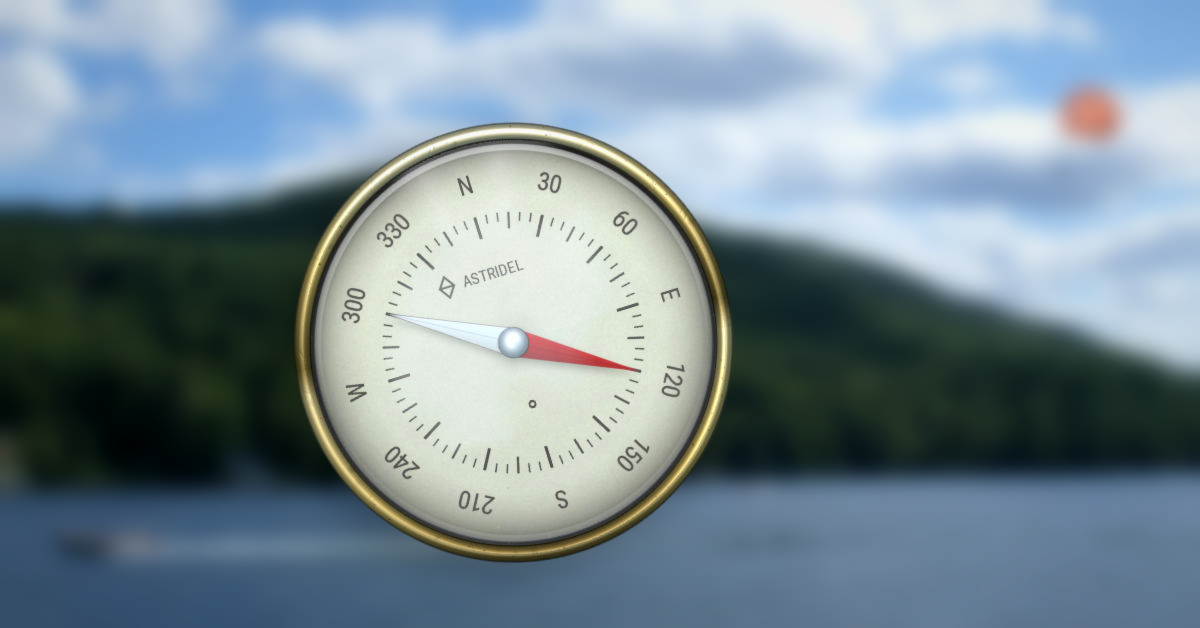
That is **120** °
